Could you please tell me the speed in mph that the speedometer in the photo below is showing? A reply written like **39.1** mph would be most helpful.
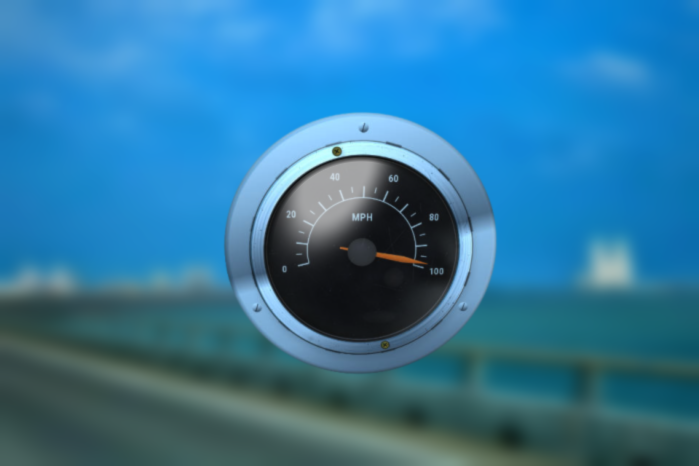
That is **97.5** mph
